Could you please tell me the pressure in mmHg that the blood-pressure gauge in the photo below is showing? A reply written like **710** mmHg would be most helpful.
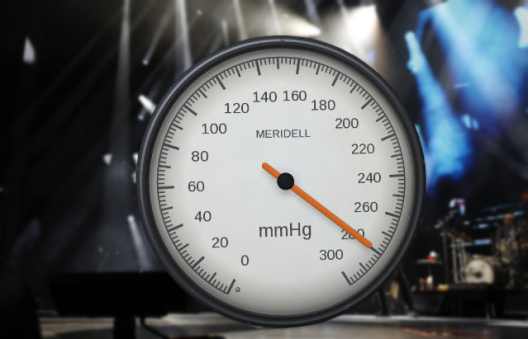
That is **280** mmHg
